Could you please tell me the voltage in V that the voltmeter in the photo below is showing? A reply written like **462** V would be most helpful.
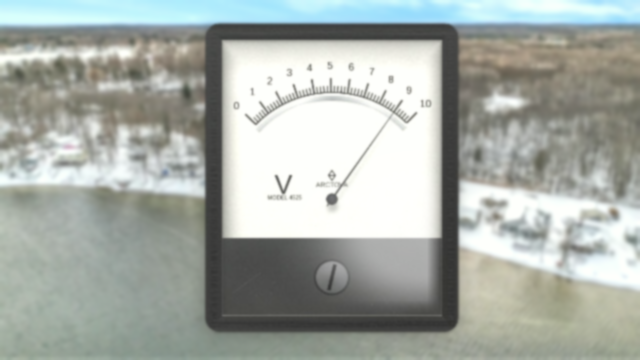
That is **9** V
